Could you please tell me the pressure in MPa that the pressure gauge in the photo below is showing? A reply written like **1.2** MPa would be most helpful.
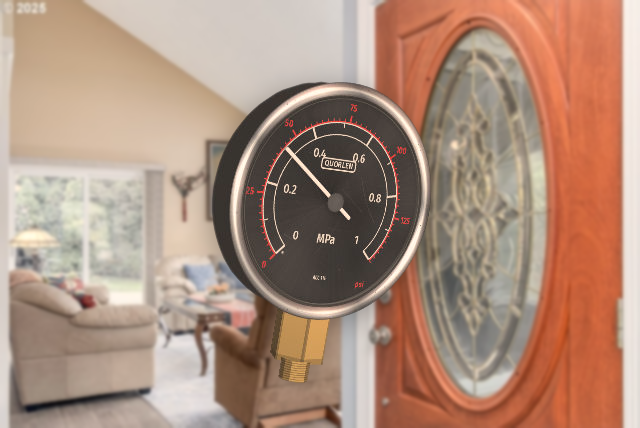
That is **0.3** MPa
